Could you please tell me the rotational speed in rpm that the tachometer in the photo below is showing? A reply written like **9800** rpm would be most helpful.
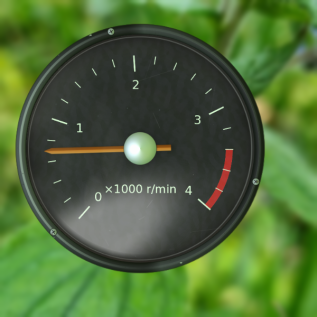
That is **700** rpm
